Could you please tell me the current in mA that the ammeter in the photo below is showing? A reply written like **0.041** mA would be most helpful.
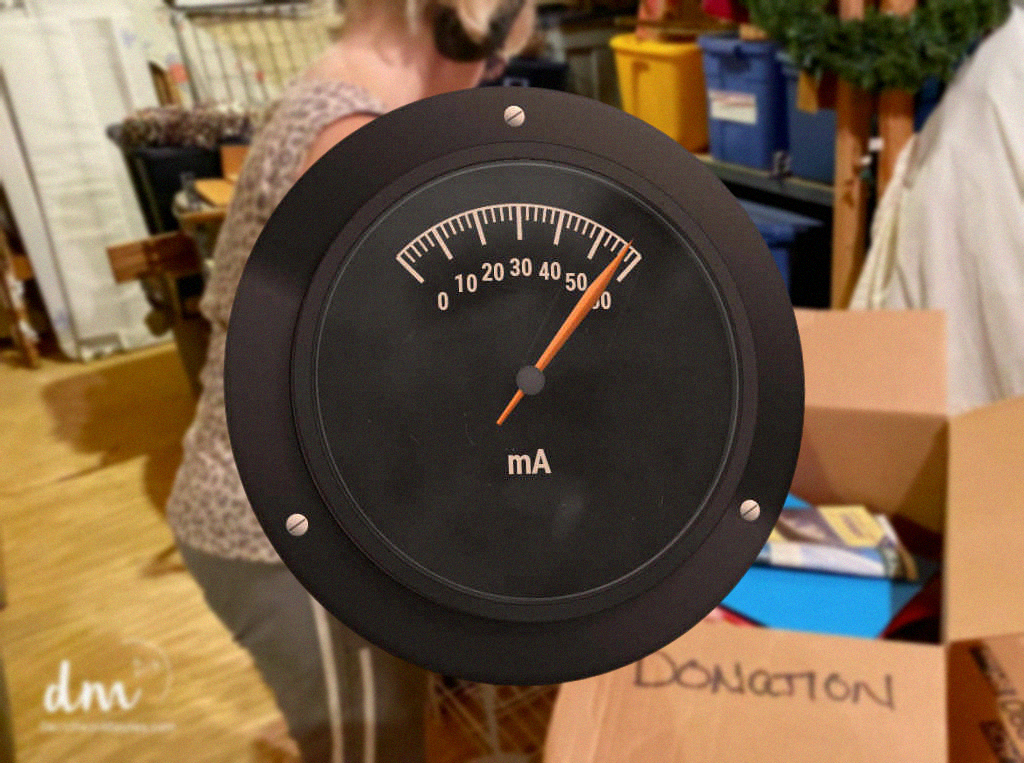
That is **56** mA
